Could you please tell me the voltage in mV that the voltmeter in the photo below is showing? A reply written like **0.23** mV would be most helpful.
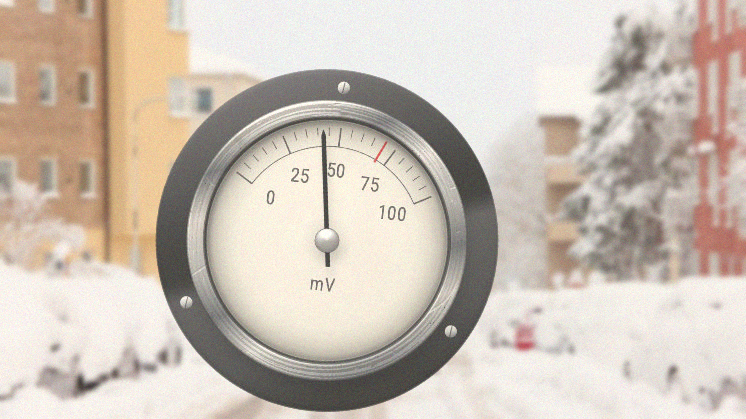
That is **42.5** mV
